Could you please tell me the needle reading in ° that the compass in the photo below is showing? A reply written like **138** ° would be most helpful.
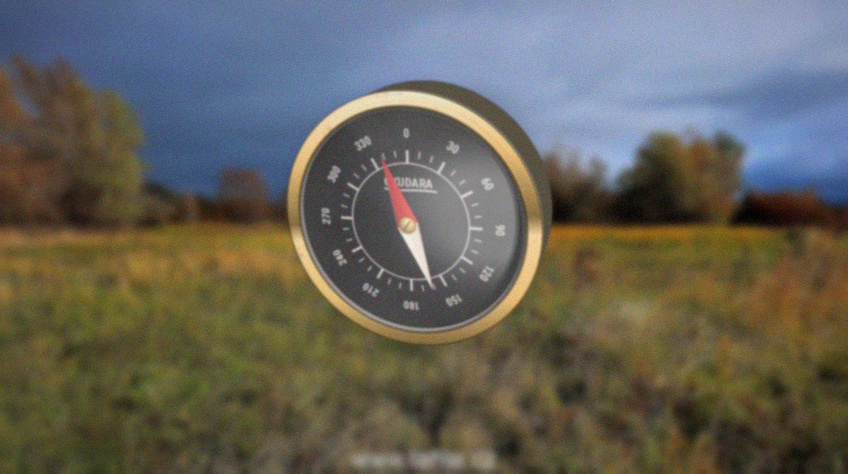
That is **340** °
